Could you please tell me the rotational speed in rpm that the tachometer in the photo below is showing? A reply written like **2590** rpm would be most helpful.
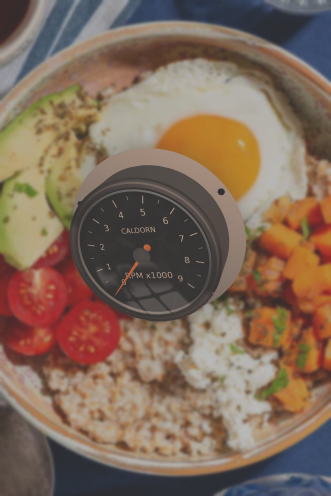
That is **0** rpm
